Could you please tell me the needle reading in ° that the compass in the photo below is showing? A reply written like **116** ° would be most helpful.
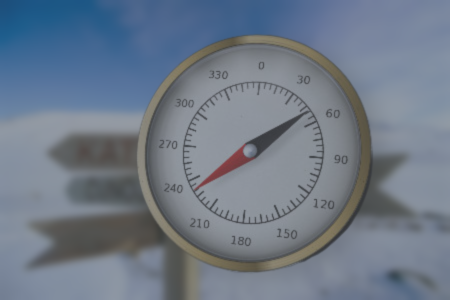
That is **230** °
